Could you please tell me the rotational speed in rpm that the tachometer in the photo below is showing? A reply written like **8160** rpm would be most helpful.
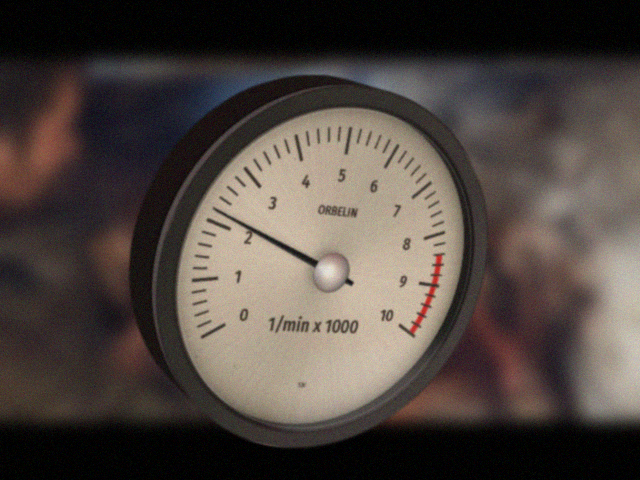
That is **2200** rpm
